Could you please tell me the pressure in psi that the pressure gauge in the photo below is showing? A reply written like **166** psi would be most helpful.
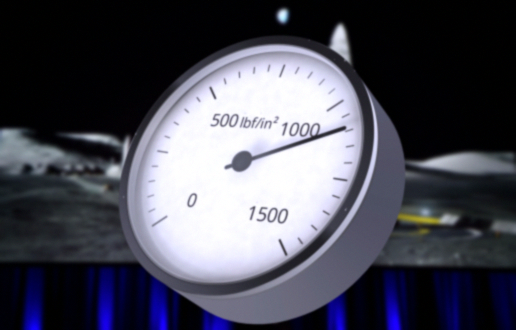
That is **1100** psi
